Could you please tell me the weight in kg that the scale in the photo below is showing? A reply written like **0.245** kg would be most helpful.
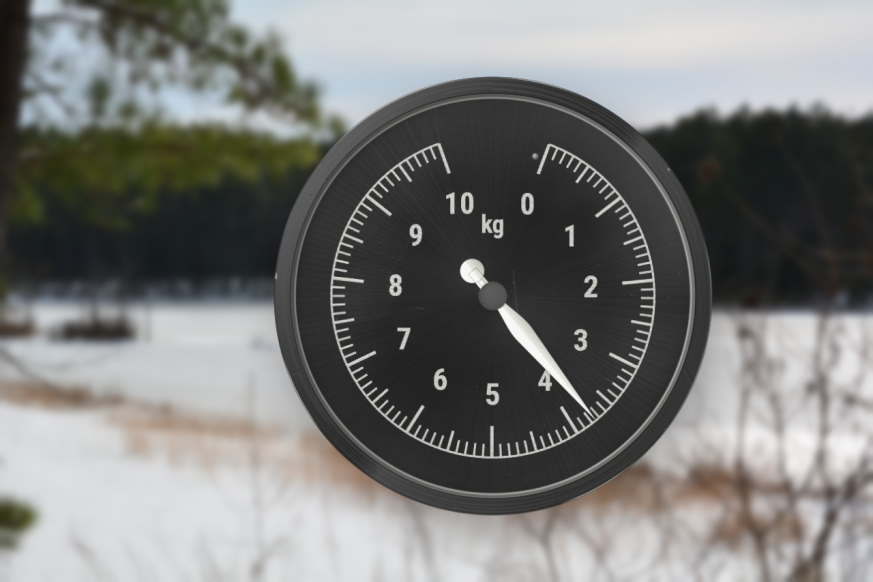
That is **3.75** kg
